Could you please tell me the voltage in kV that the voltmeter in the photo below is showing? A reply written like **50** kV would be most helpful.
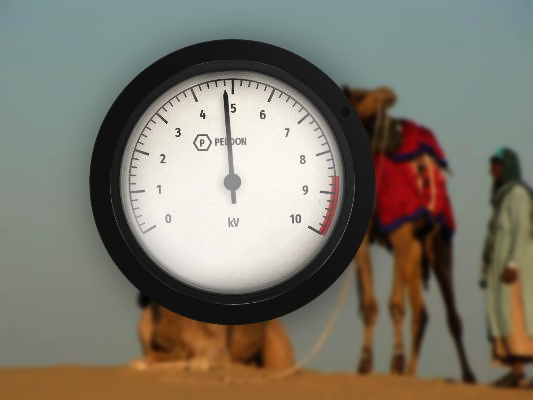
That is **4.8** kV
